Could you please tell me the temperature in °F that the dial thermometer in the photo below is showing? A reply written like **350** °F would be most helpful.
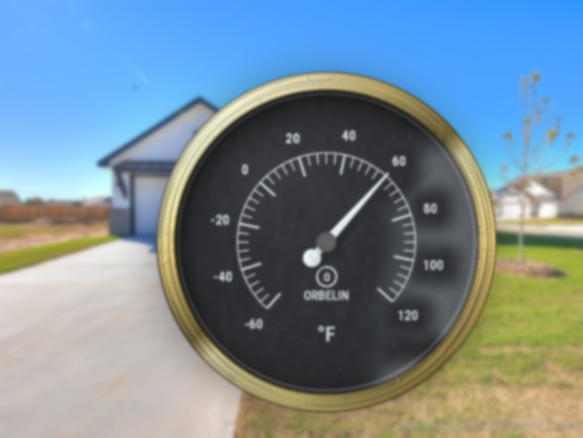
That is **60** °F
